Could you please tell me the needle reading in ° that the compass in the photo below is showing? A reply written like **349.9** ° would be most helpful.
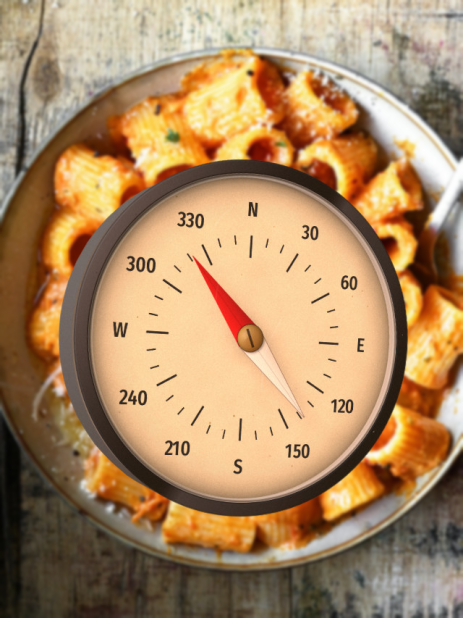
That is **320** °
